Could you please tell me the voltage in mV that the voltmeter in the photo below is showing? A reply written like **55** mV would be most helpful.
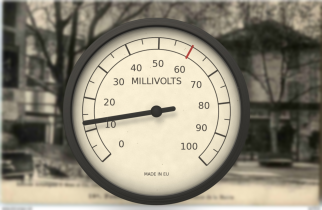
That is **12.5** mV
